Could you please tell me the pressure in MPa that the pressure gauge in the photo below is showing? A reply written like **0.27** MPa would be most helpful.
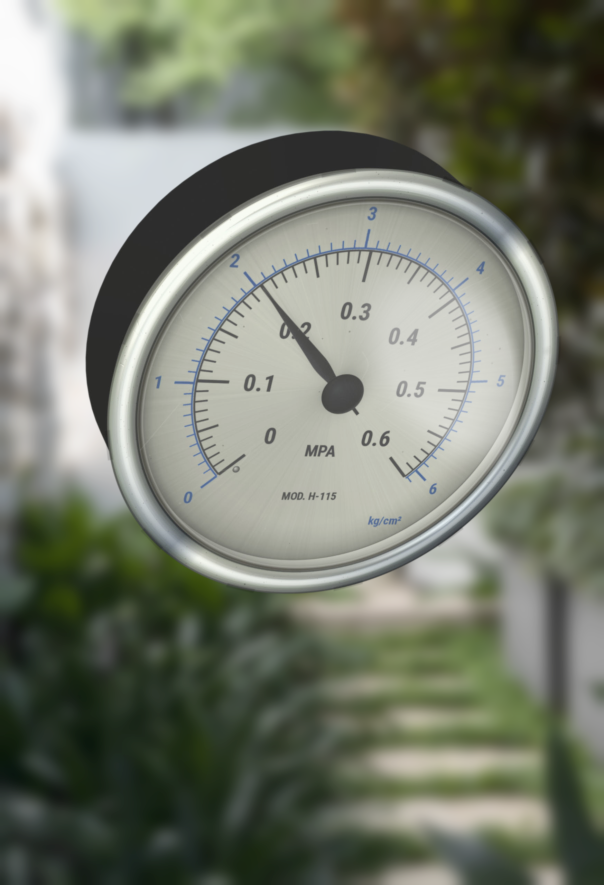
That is **0.2** MPa
